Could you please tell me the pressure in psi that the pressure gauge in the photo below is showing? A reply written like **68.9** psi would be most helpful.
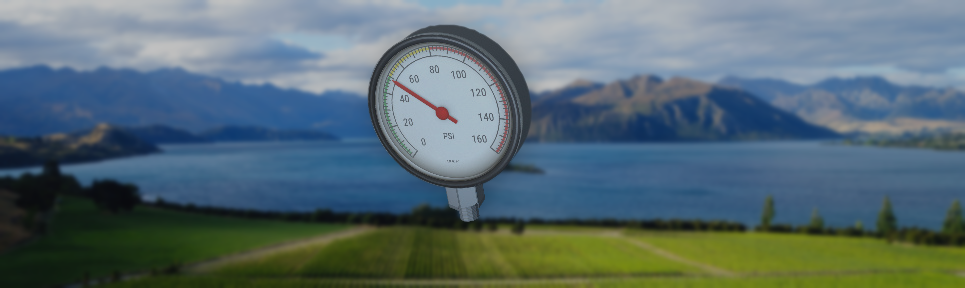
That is **50** psi
